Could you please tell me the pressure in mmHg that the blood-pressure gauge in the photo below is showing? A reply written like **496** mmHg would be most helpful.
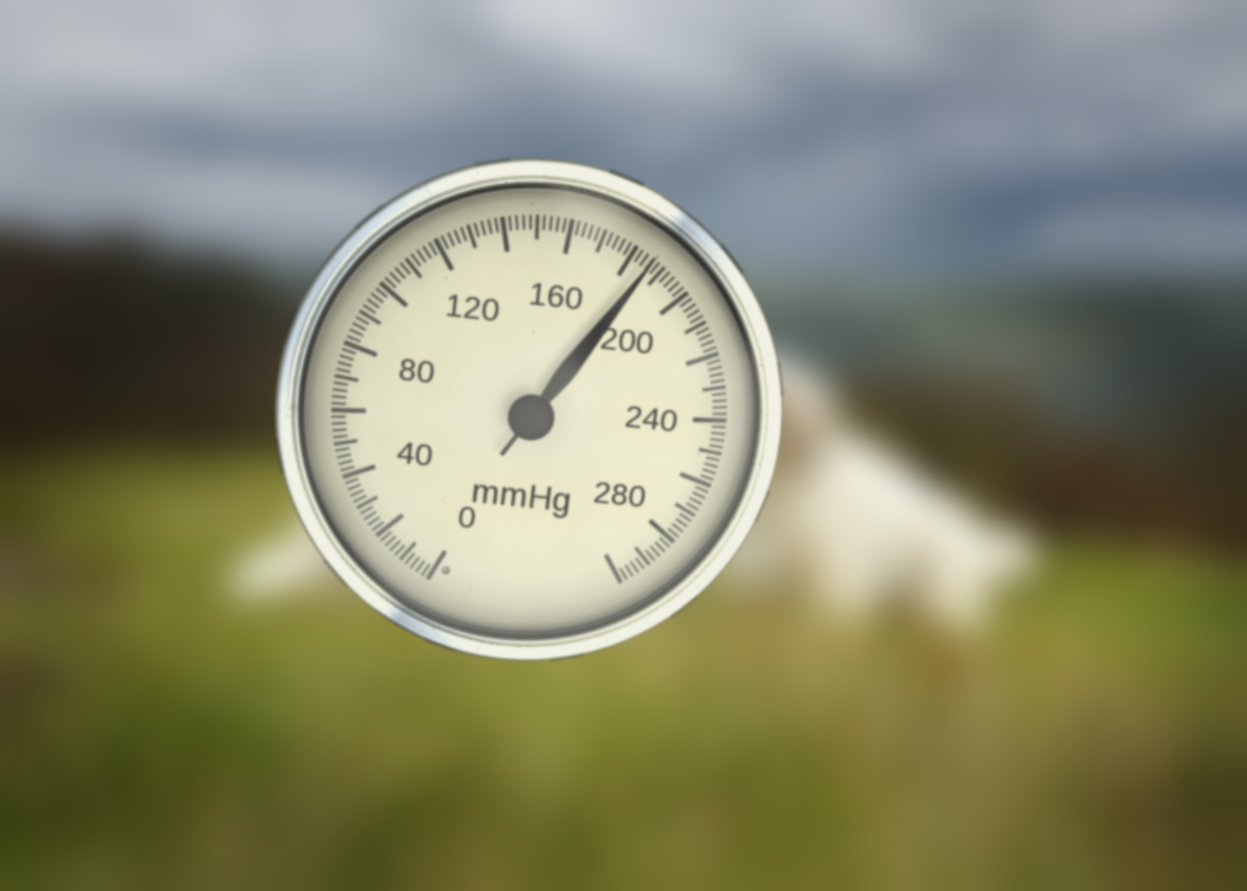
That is **186** mmHg
